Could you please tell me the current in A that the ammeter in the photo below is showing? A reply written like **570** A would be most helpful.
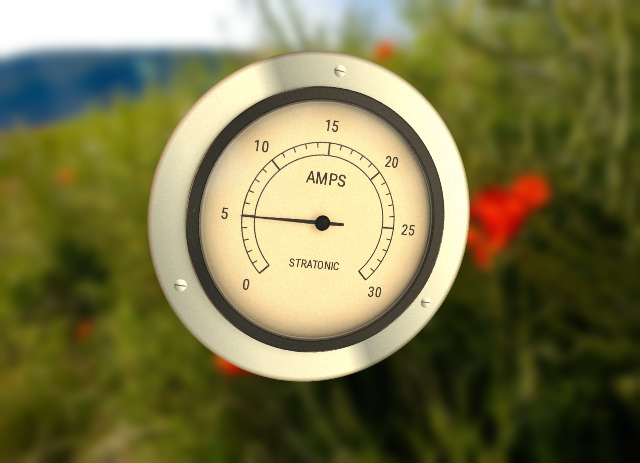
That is **5** A
